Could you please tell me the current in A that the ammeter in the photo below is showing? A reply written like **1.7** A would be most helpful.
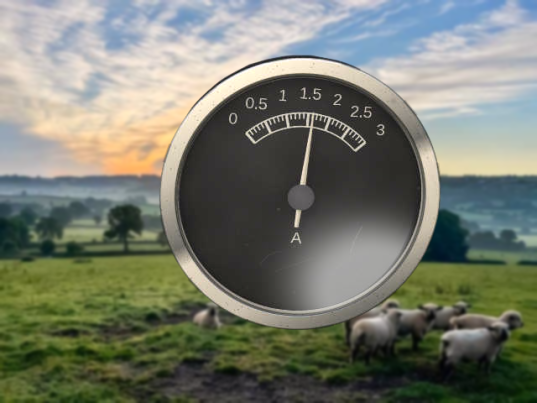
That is **1.6** A
